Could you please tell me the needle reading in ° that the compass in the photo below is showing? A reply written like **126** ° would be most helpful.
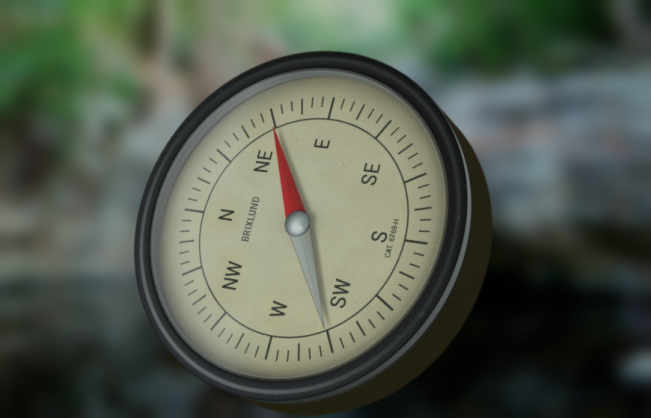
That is **60** °
